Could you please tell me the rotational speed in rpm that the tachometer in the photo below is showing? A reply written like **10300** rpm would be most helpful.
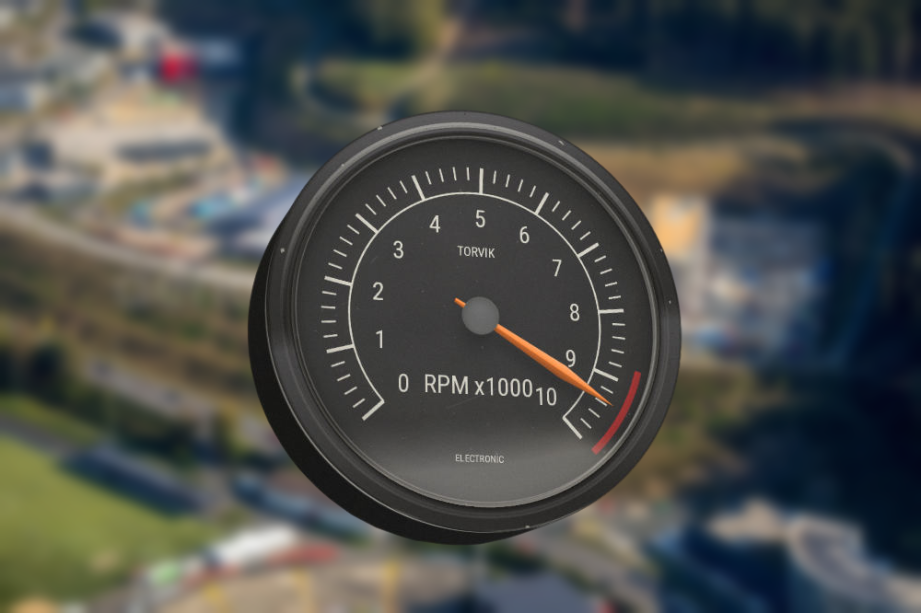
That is **9400** rpm
